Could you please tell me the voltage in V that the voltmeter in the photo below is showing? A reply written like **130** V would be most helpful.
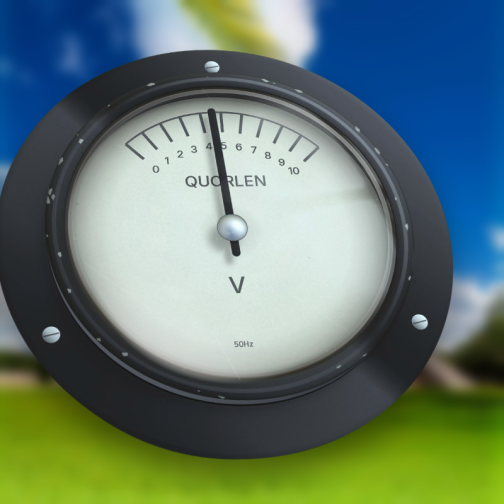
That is **4.5** V
